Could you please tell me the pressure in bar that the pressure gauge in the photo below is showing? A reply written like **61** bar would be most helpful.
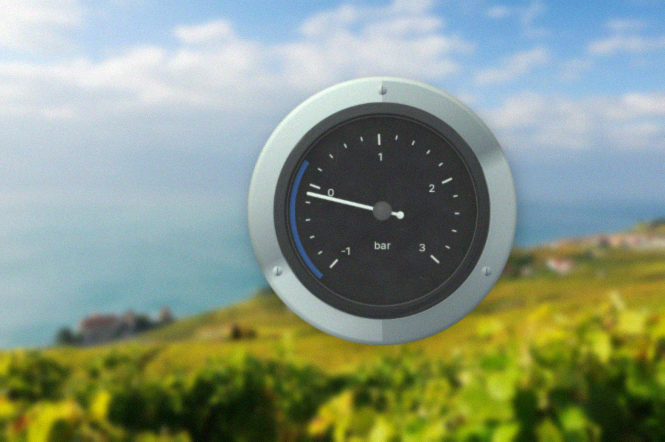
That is **-0.1** bar
